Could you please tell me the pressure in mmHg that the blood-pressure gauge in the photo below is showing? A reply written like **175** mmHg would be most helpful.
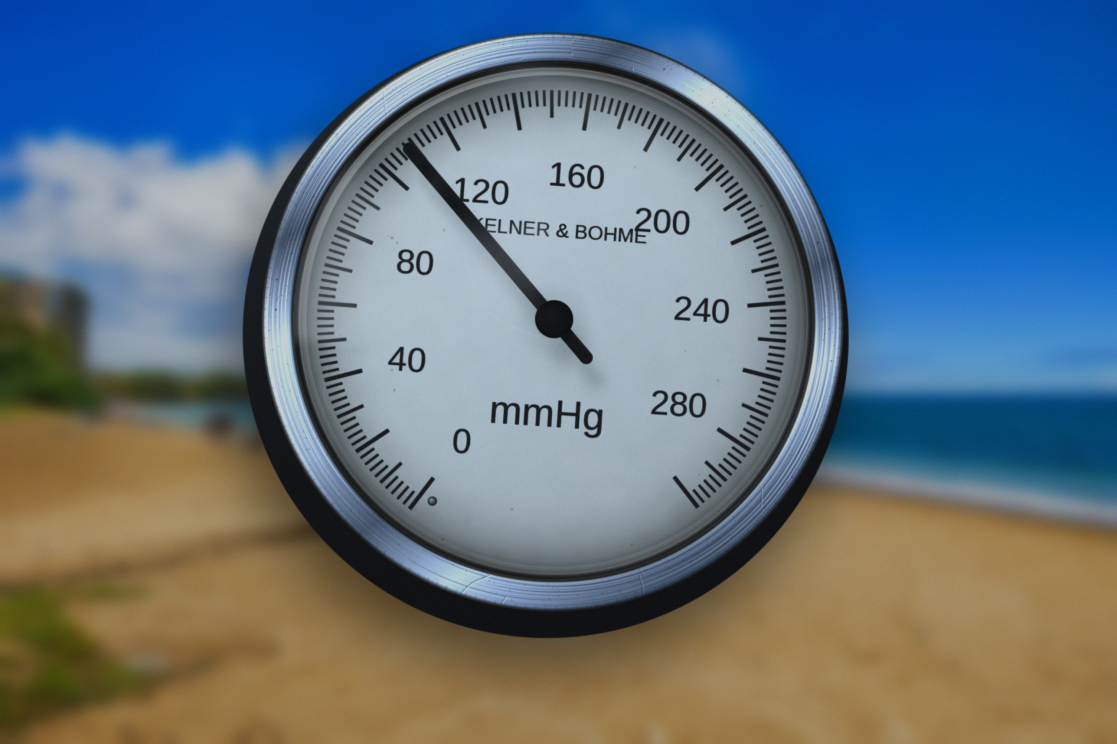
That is **108** mmHg
